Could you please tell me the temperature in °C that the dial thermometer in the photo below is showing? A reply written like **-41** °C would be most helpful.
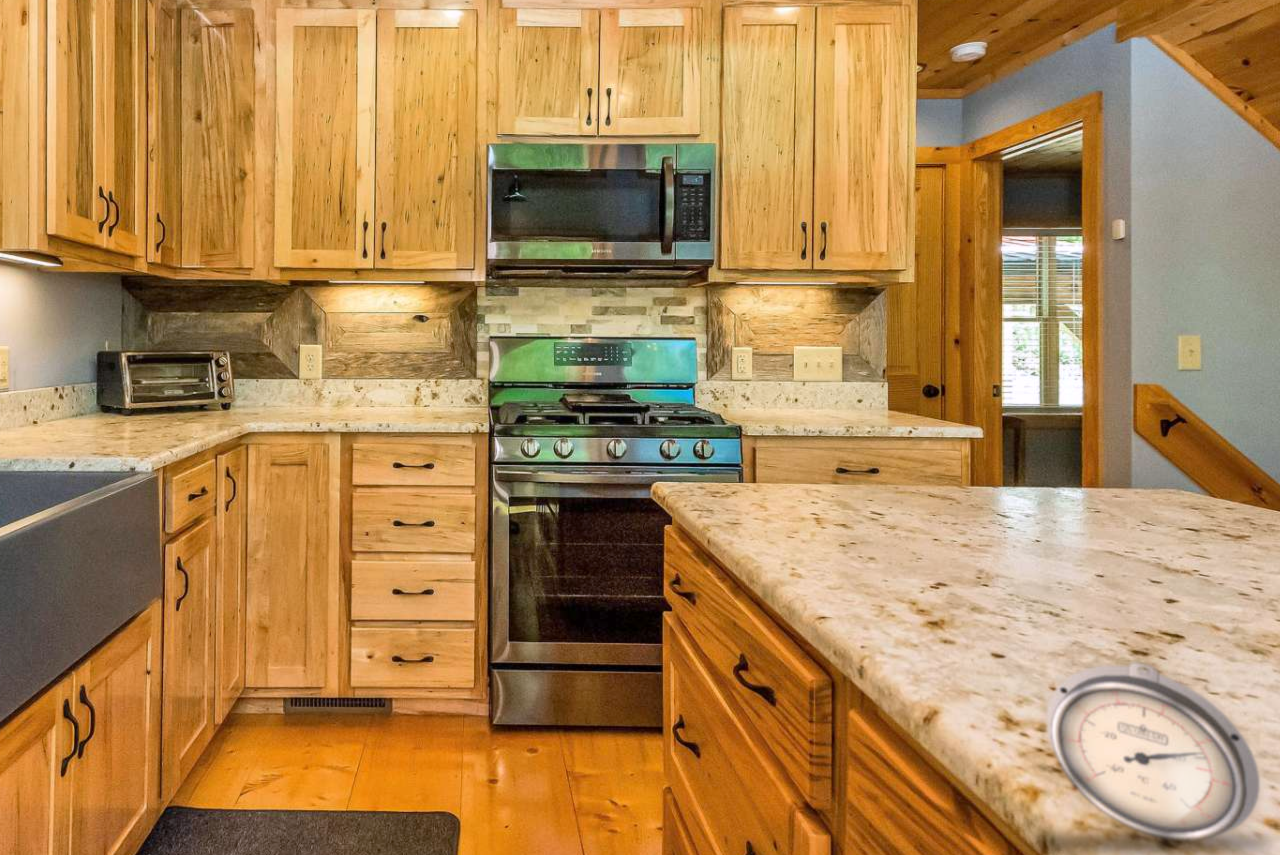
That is **18** °C
